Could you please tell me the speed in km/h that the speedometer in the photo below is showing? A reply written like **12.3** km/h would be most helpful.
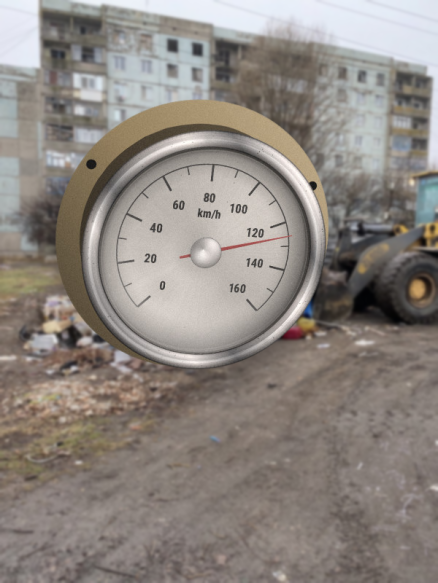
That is **125** km/h
